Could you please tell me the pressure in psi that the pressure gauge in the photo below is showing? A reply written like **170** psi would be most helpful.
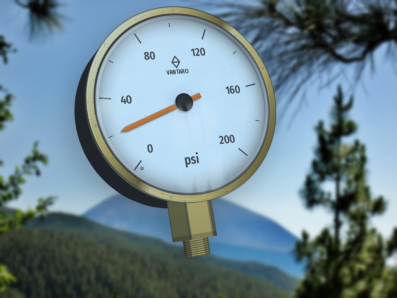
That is **20** psi
